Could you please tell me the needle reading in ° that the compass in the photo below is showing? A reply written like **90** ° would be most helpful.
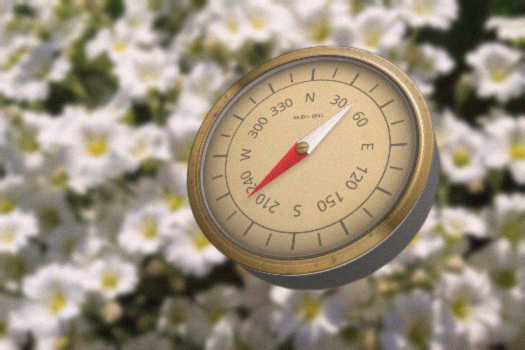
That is **225** °
